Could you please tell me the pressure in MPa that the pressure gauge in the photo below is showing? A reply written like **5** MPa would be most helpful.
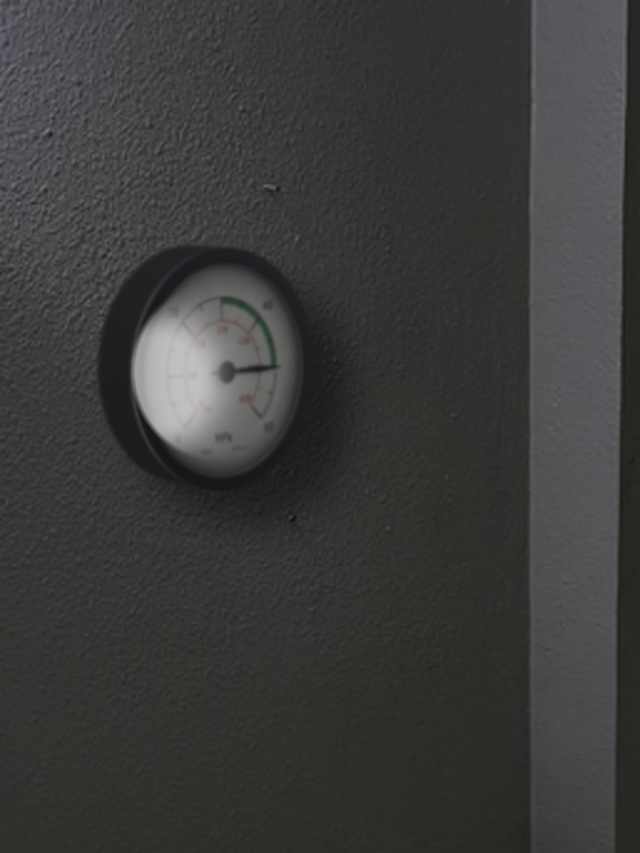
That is **50** MPa
